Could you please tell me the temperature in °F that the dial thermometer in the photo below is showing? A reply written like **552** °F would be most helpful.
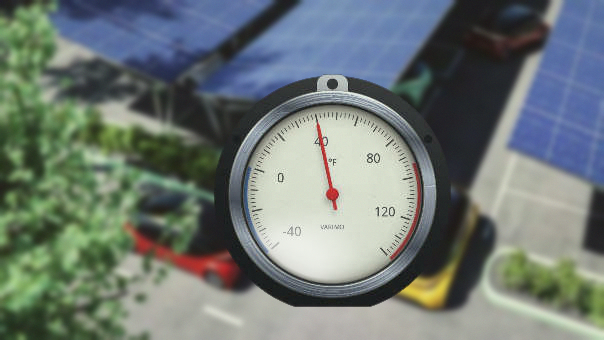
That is **40** °F
